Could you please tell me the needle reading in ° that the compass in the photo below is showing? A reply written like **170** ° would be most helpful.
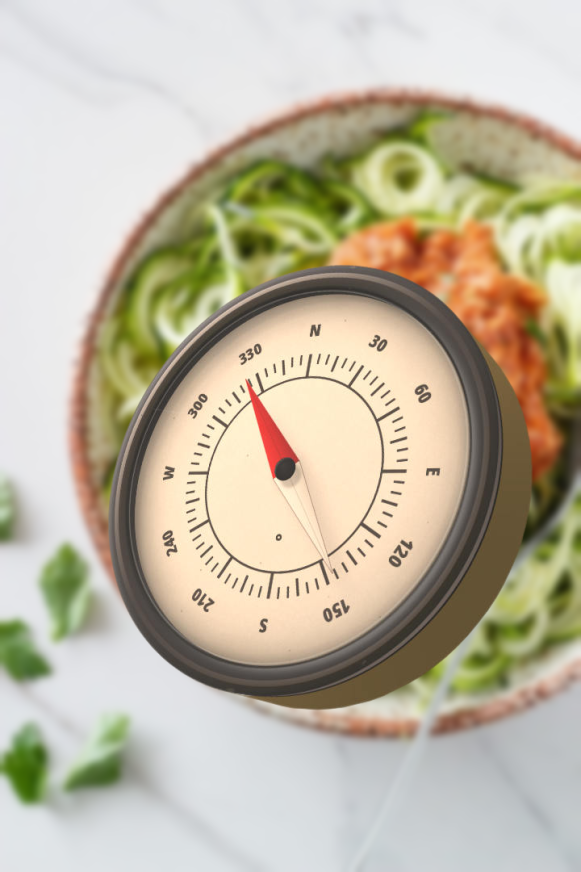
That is **325** °
